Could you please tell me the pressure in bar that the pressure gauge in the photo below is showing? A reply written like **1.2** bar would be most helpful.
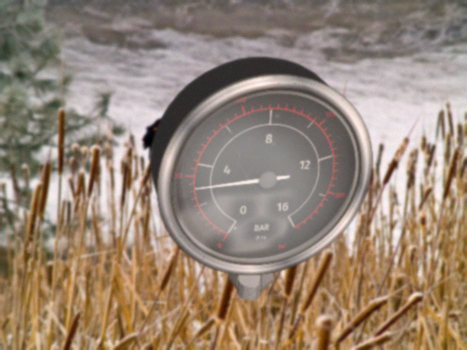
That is **3** bar
